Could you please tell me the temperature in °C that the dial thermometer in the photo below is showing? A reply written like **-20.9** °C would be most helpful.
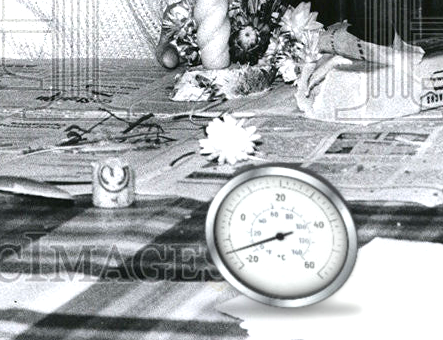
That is **-14** °C
